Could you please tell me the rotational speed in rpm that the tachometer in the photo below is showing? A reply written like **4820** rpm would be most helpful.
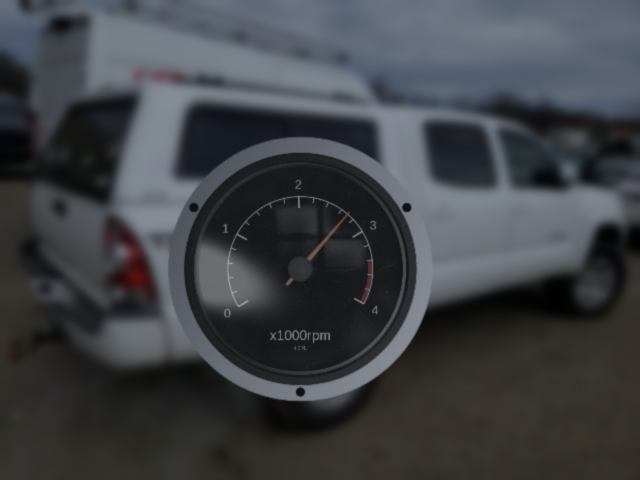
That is **2700** rpm
